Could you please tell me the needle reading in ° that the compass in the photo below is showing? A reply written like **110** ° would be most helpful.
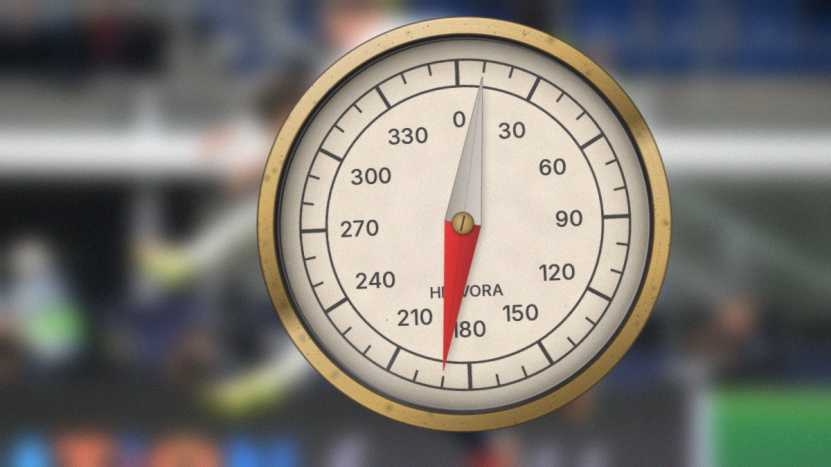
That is **190** °
